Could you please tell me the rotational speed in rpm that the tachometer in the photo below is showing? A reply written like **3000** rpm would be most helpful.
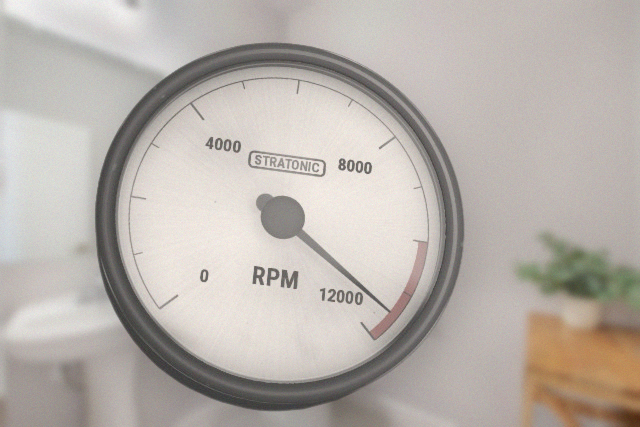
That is **11500** rpm
